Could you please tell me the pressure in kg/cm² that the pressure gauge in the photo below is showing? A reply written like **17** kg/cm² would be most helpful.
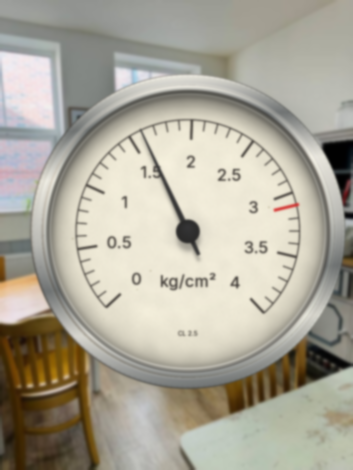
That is **1.6** kg/cm²
